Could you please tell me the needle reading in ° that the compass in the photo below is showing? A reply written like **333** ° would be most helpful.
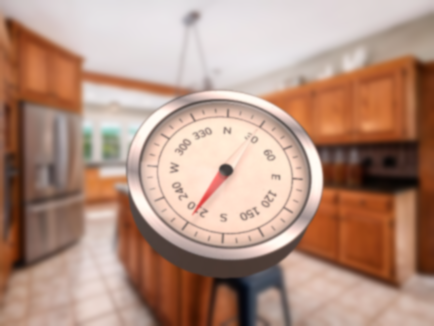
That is **210** °
